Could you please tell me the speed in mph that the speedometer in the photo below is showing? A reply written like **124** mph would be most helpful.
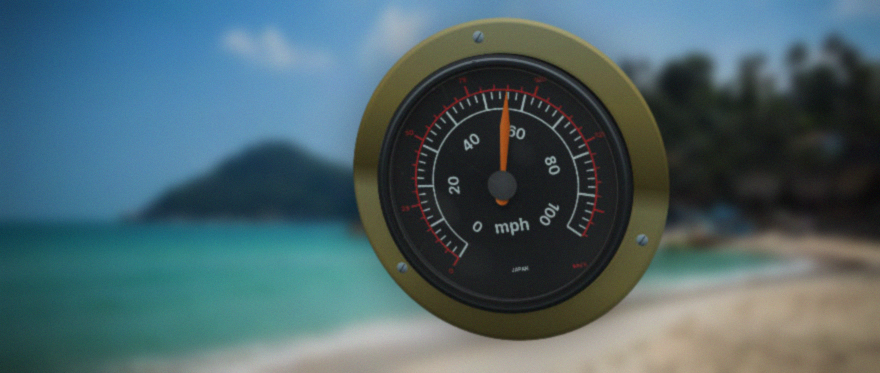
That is **56** mph
